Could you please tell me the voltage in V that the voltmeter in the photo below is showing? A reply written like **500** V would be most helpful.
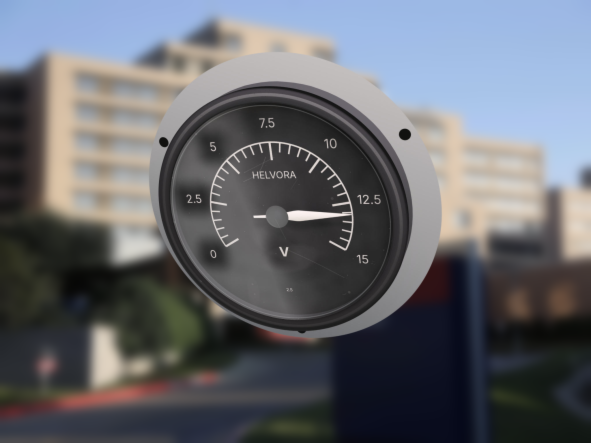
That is **13** V
